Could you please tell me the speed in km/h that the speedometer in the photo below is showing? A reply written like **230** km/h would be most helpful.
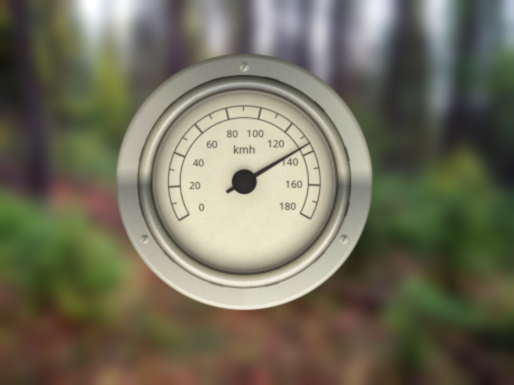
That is **135** km/h
